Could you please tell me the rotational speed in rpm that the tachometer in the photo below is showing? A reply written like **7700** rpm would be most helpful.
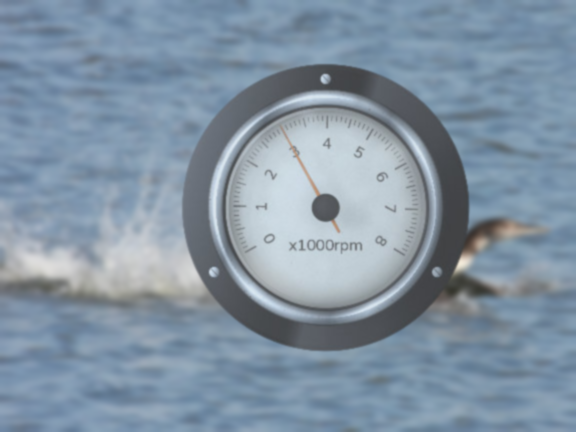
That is **3000** rpm
